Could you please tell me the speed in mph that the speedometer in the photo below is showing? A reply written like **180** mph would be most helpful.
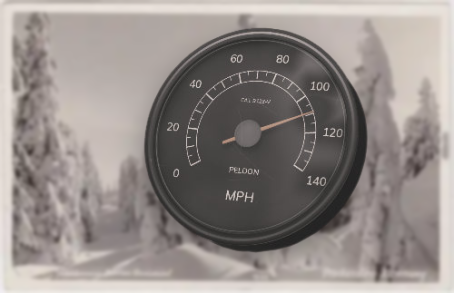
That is **110** mph
